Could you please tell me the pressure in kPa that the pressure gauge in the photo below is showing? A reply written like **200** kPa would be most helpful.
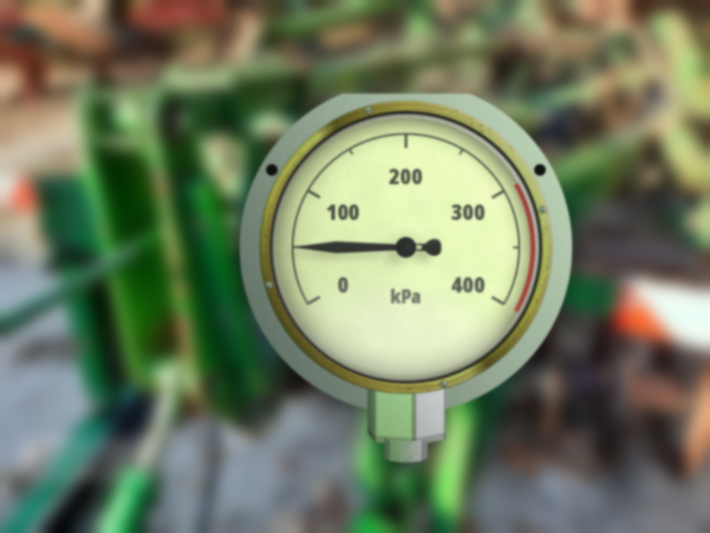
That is **50** kPa
